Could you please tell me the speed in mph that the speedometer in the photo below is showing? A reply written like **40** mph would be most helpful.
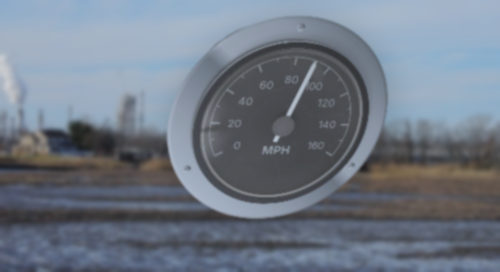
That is **90** mph
